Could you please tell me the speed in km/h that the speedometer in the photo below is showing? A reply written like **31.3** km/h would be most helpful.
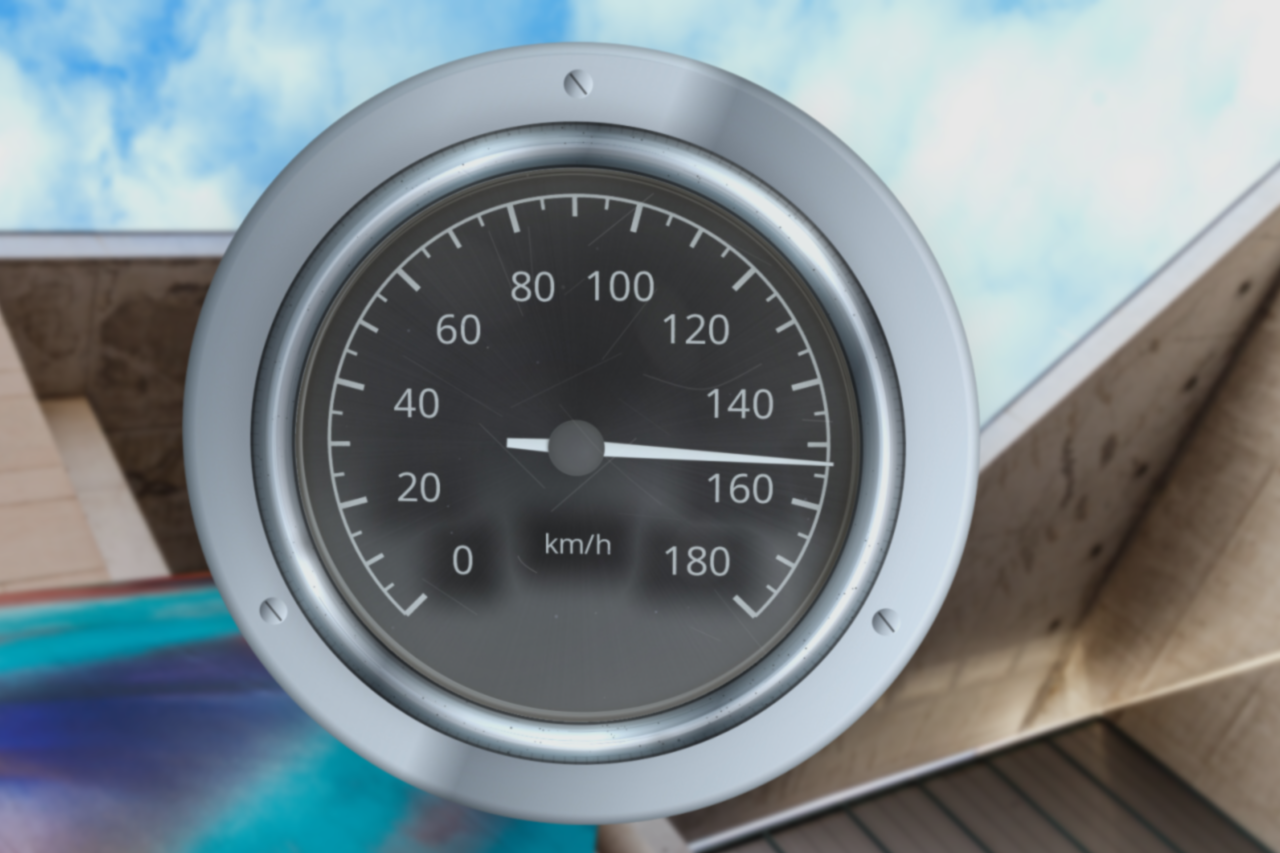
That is **152.5** km/h
